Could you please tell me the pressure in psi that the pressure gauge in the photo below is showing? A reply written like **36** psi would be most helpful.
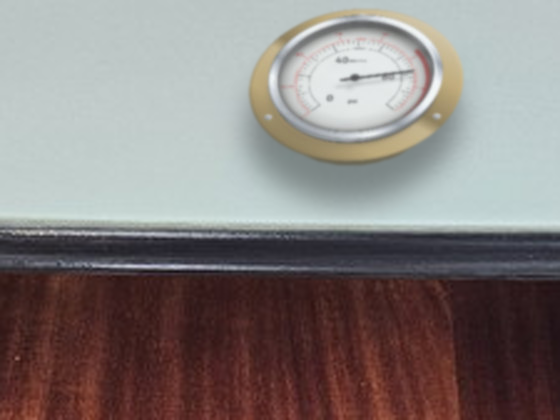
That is **80** psi
